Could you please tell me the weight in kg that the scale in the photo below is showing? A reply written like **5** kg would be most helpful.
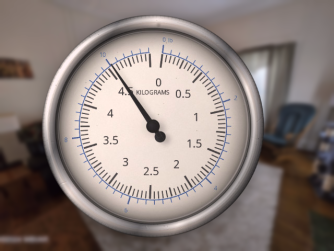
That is **4.55** kg
